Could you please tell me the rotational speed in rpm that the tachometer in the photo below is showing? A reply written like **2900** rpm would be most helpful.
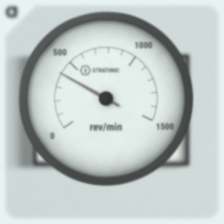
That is **400** rpm
